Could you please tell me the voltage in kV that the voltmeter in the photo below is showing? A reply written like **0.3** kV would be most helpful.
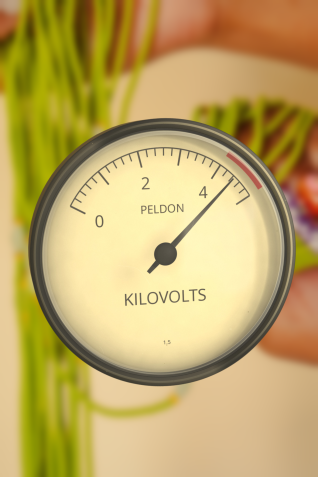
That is **4.4** kV
